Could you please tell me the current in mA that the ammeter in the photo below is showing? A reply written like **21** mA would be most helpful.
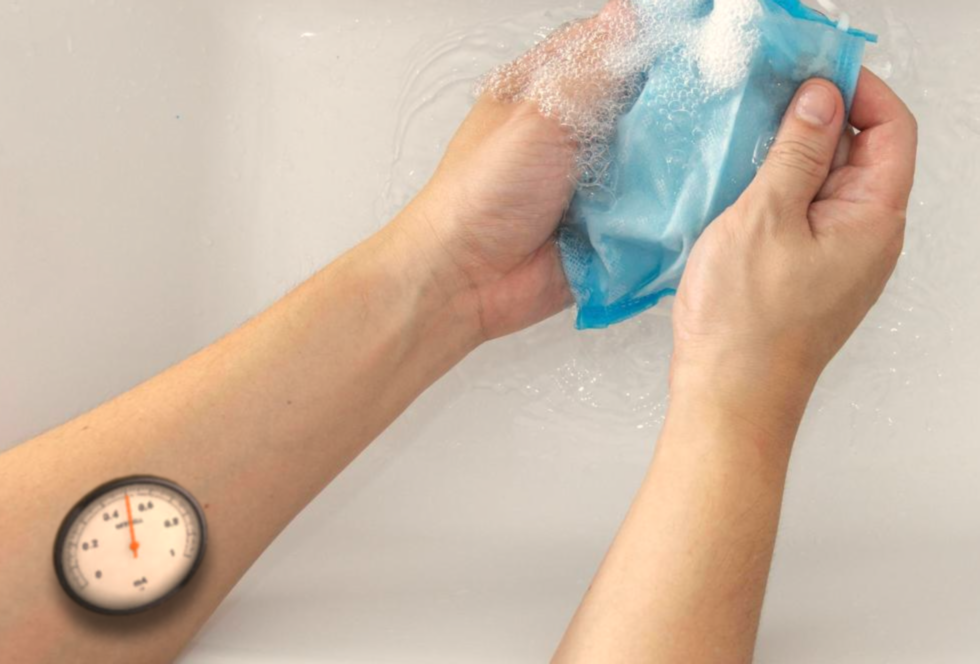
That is **0.5** mA
